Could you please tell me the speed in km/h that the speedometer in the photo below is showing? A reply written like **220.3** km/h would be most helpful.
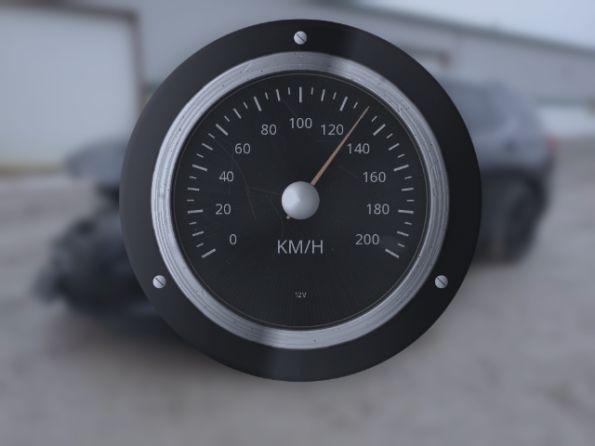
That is **130** km/h
